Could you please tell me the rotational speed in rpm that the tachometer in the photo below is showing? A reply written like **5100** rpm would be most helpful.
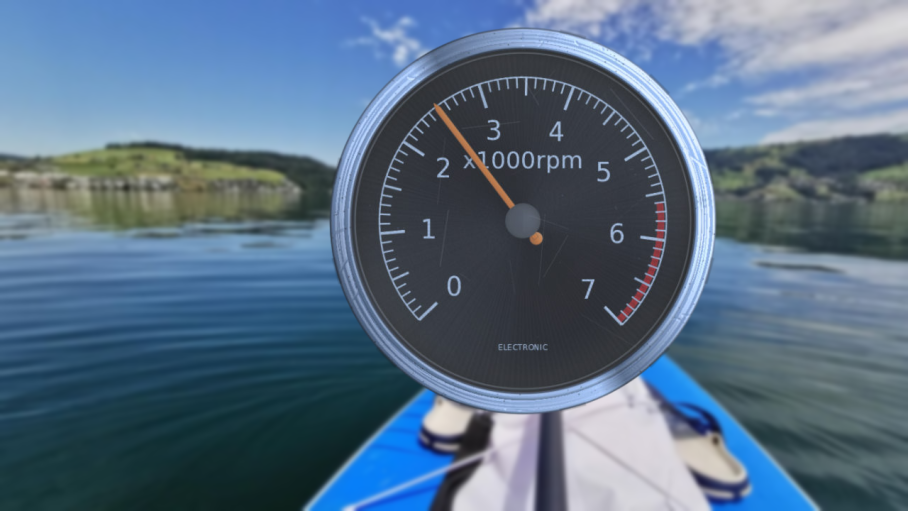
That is **2500** rpm
